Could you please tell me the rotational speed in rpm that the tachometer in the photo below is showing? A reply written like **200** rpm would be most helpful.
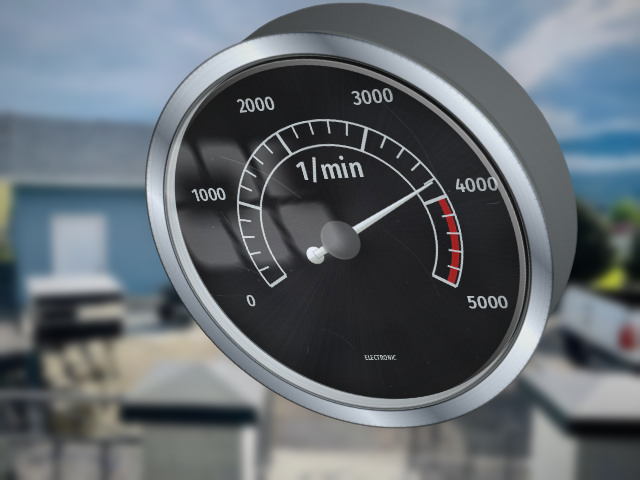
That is **3800** rpm
